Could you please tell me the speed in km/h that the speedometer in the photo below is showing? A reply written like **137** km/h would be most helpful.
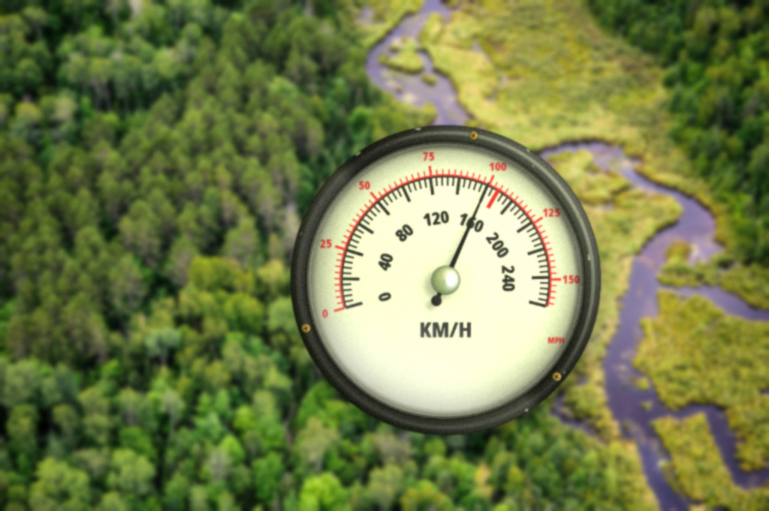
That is **160** km/h
